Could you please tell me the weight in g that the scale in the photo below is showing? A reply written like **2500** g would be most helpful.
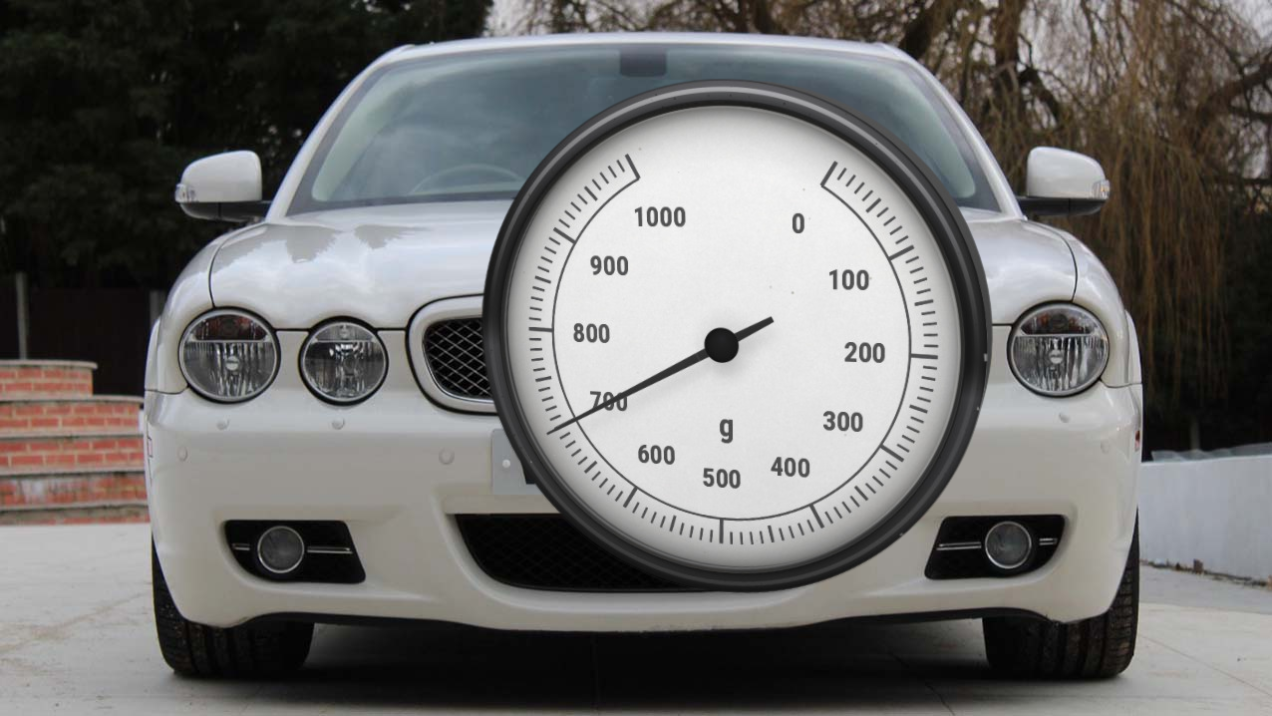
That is **700** g
